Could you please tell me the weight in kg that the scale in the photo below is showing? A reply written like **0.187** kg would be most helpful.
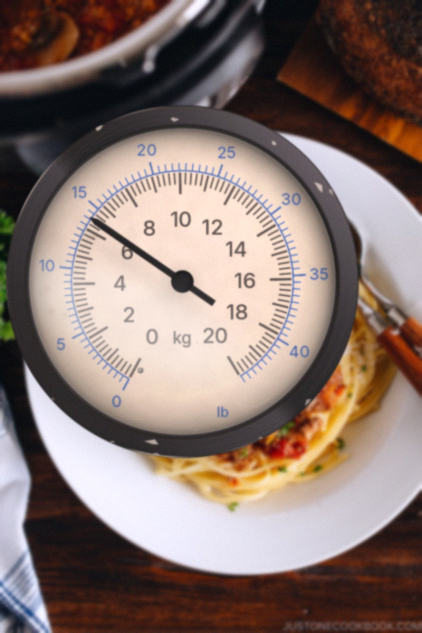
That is **6.4** kg
